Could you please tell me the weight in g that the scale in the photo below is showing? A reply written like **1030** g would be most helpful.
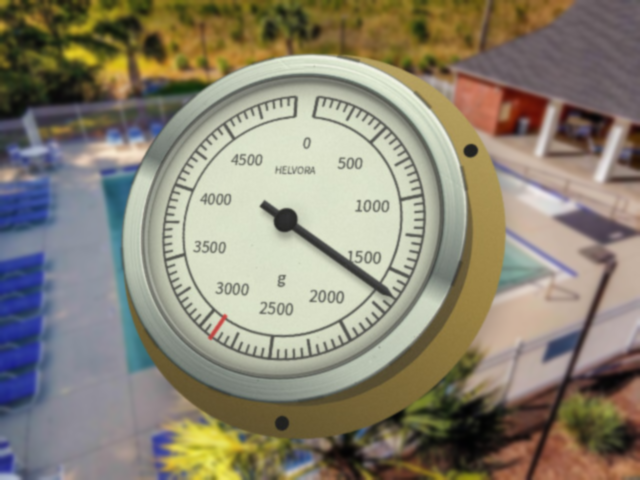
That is **1650** g
